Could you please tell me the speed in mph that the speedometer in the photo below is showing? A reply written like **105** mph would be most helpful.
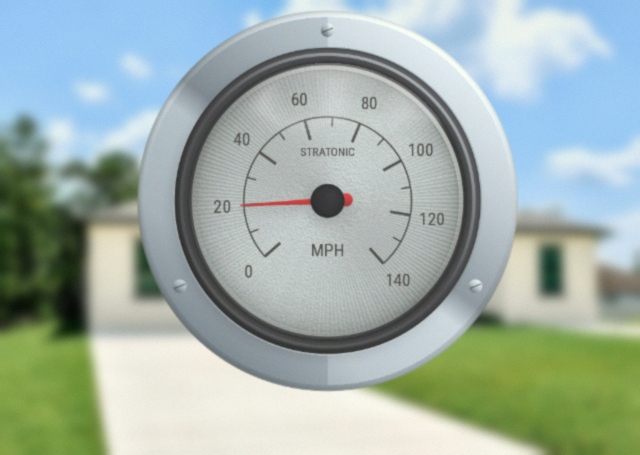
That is **20** mph
